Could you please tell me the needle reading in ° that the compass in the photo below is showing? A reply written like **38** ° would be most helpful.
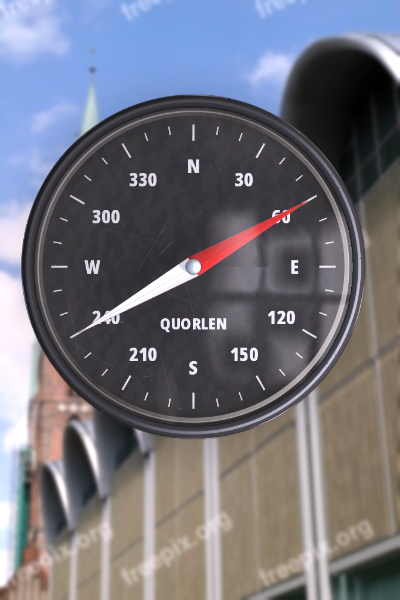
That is **60** °
